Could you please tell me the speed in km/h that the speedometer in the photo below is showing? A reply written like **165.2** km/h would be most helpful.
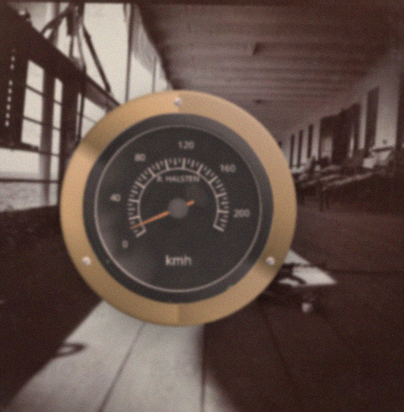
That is **10** km/h
